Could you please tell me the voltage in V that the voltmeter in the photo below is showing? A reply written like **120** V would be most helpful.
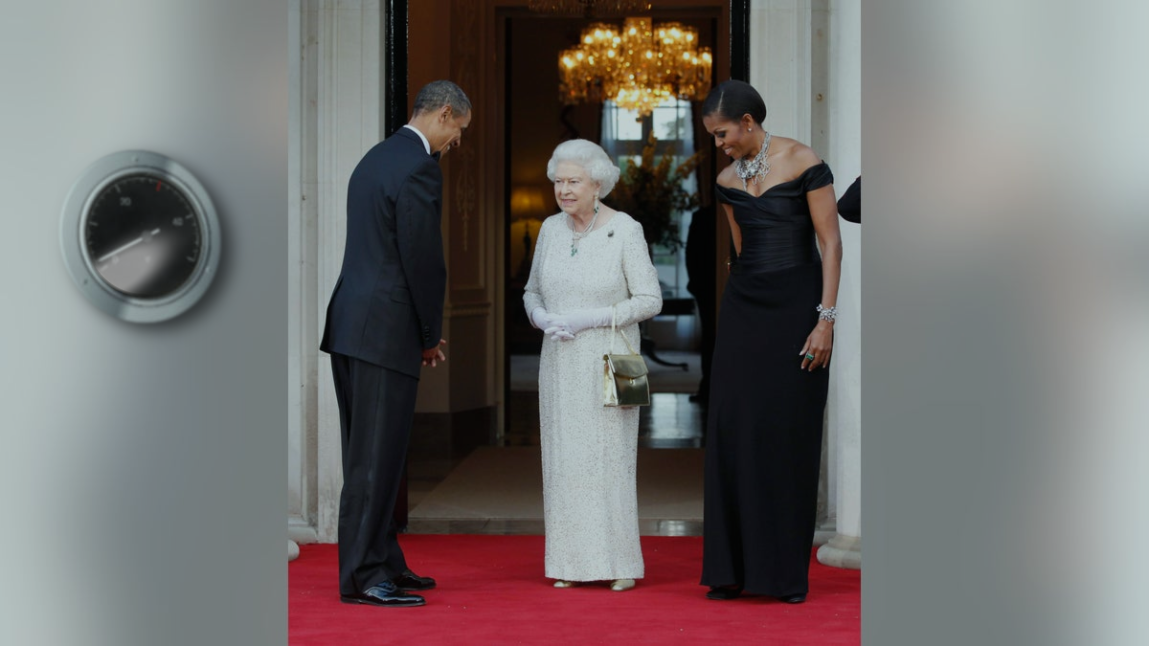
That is **2** V
